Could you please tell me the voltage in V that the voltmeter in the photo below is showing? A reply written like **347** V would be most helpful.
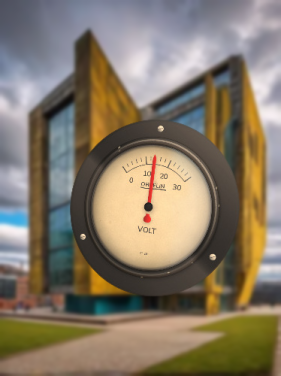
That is **14** V
